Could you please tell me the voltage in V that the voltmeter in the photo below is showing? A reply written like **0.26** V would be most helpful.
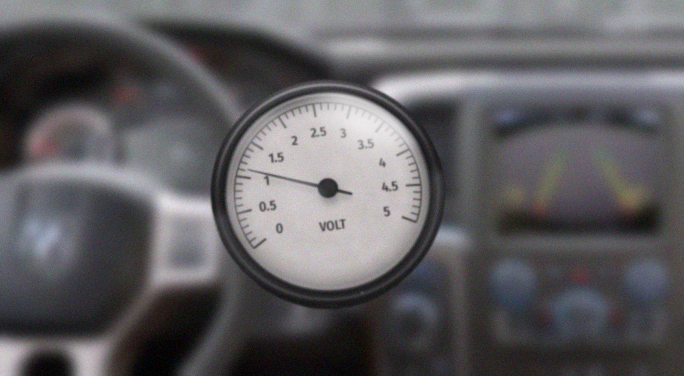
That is **1.1** V
